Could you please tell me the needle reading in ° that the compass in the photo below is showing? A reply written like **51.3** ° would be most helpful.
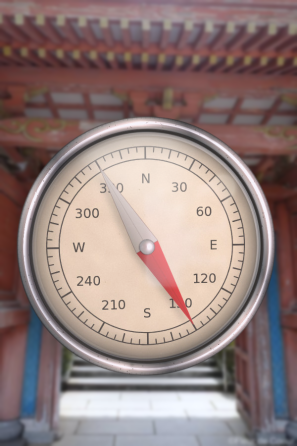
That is **150** °
